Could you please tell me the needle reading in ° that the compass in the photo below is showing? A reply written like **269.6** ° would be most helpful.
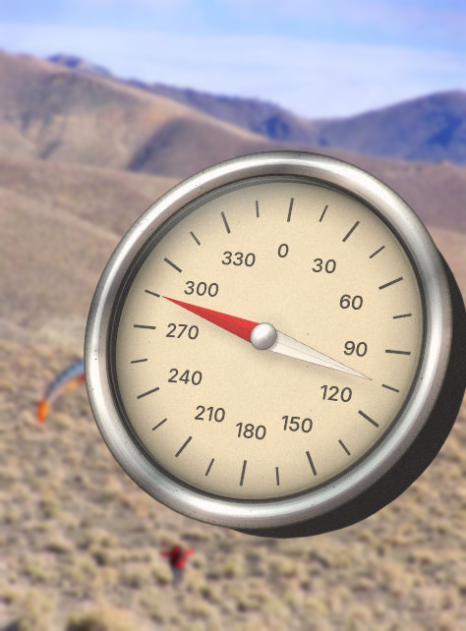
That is **285** °
